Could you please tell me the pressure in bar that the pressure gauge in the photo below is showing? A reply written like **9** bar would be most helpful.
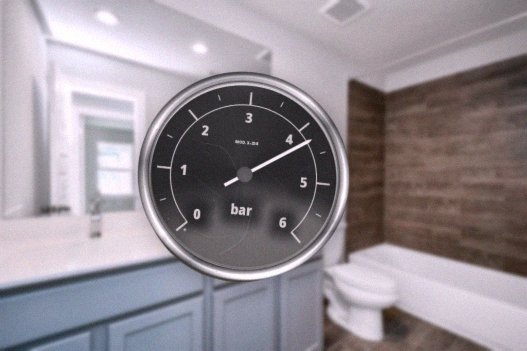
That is **4.25** bar
